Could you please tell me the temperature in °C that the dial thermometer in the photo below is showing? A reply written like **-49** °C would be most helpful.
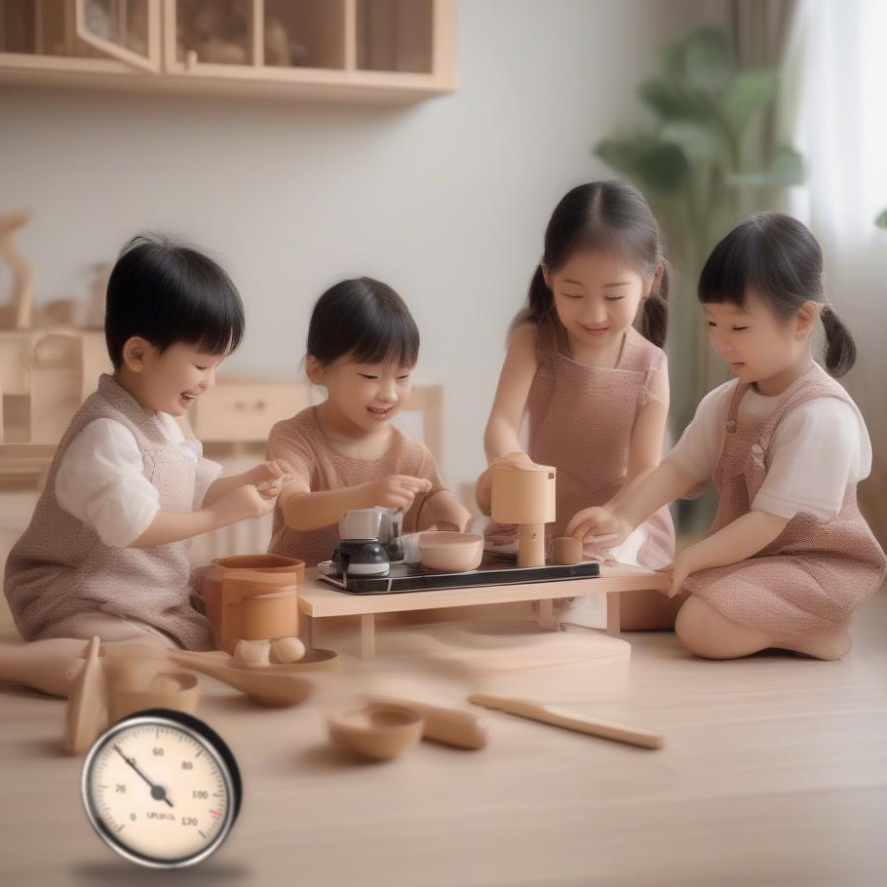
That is **40** °C
